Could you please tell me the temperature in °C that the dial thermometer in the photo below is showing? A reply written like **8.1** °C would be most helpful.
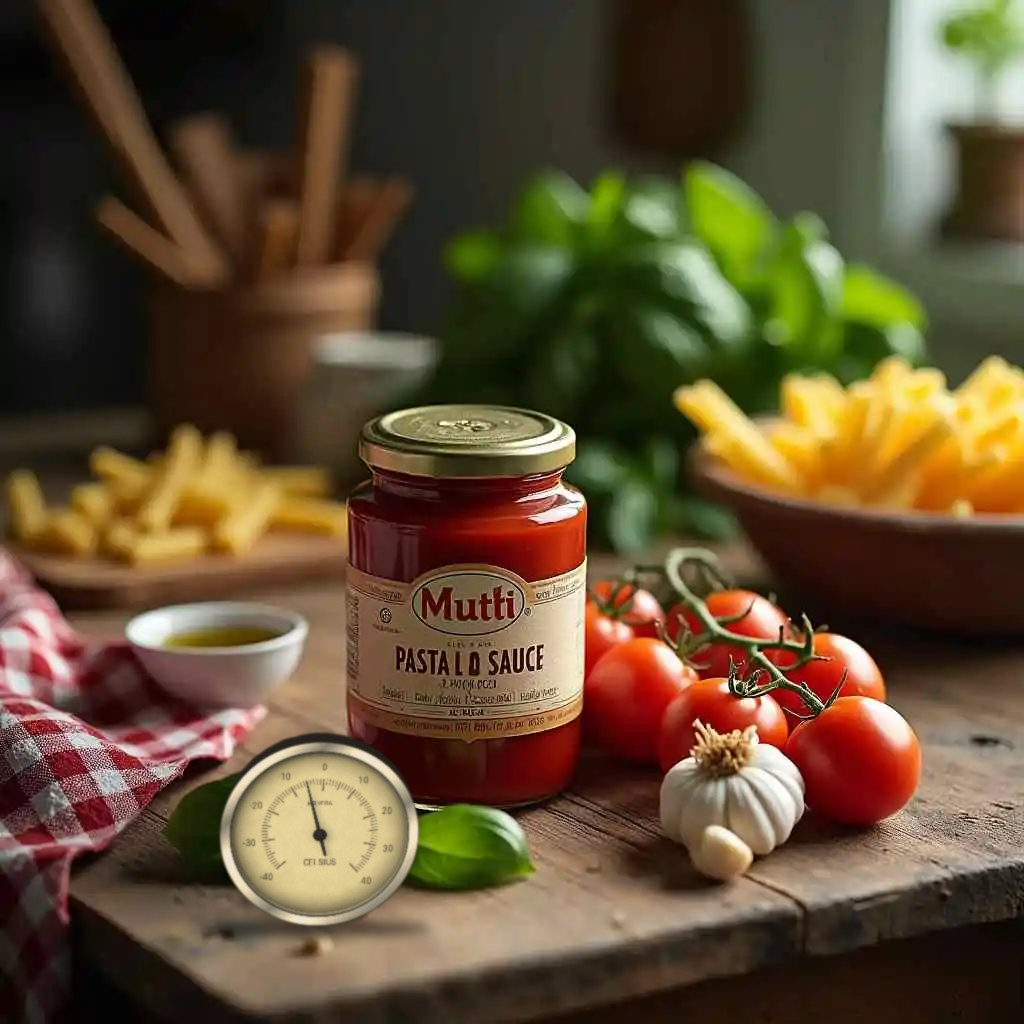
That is **-5** °C
